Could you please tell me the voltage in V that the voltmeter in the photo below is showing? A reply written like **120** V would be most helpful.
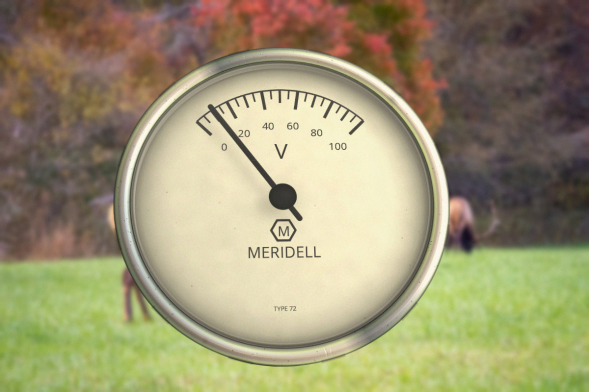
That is **10** V
